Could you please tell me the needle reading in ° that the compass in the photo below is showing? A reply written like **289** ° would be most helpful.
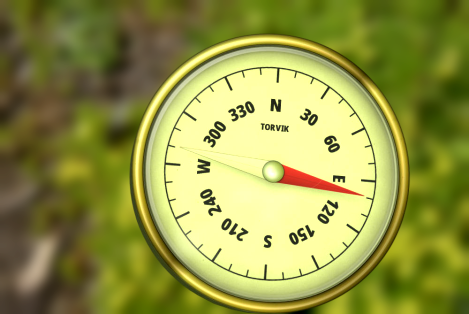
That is **100** °
